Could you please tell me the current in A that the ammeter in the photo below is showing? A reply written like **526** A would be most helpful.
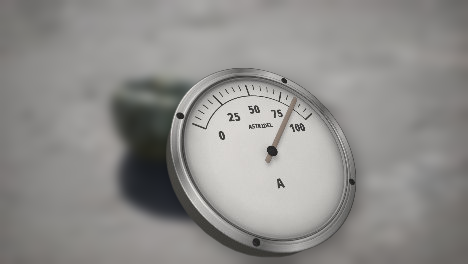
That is **85** A
